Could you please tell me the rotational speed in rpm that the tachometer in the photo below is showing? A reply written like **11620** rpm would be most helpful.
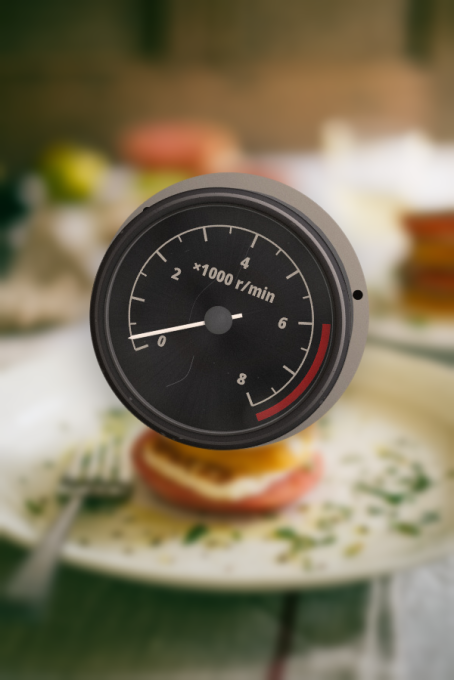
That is **250** rpm
